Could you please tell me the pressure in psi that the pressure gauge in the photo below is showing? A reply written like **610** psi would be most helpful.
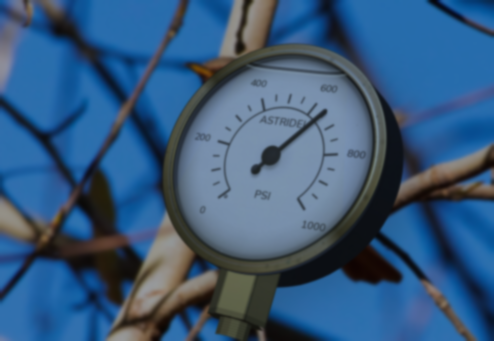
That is **650** psi
